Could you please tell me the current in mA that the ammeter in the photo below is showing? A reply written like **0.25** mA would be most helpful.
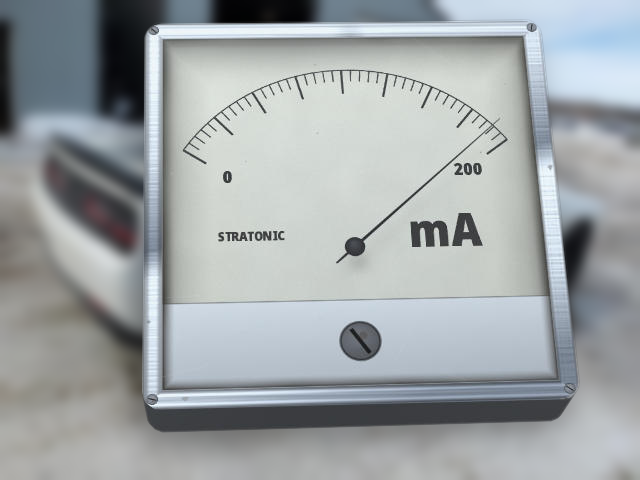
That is **190** mA
